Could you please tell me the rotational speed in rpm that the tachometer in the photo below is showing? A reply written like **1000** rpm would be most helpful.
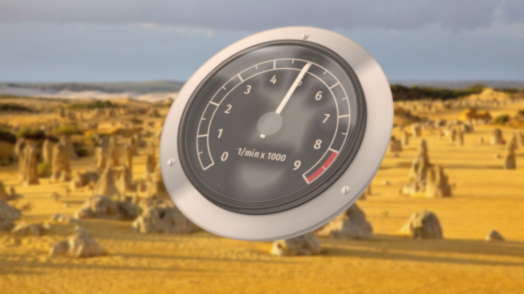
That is **5000** rpm
